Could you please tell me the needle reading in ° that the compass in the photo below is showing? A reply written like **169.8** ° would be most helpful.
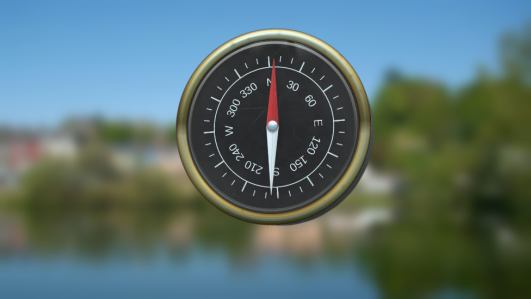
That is **5** °
